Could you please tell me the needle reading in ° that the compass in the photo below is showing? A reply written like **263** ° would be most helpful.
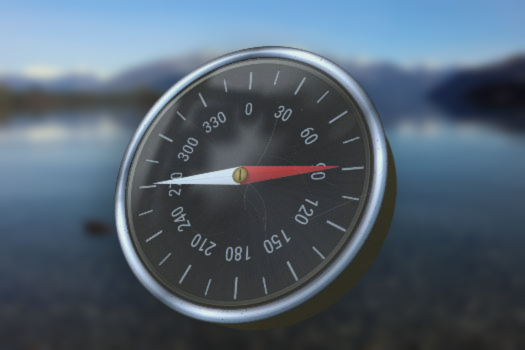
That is **90** °
